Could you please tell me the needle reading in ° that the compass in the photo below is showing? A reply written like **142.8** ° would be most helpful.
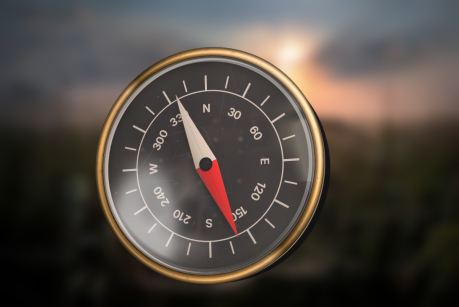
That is **157.5** °
